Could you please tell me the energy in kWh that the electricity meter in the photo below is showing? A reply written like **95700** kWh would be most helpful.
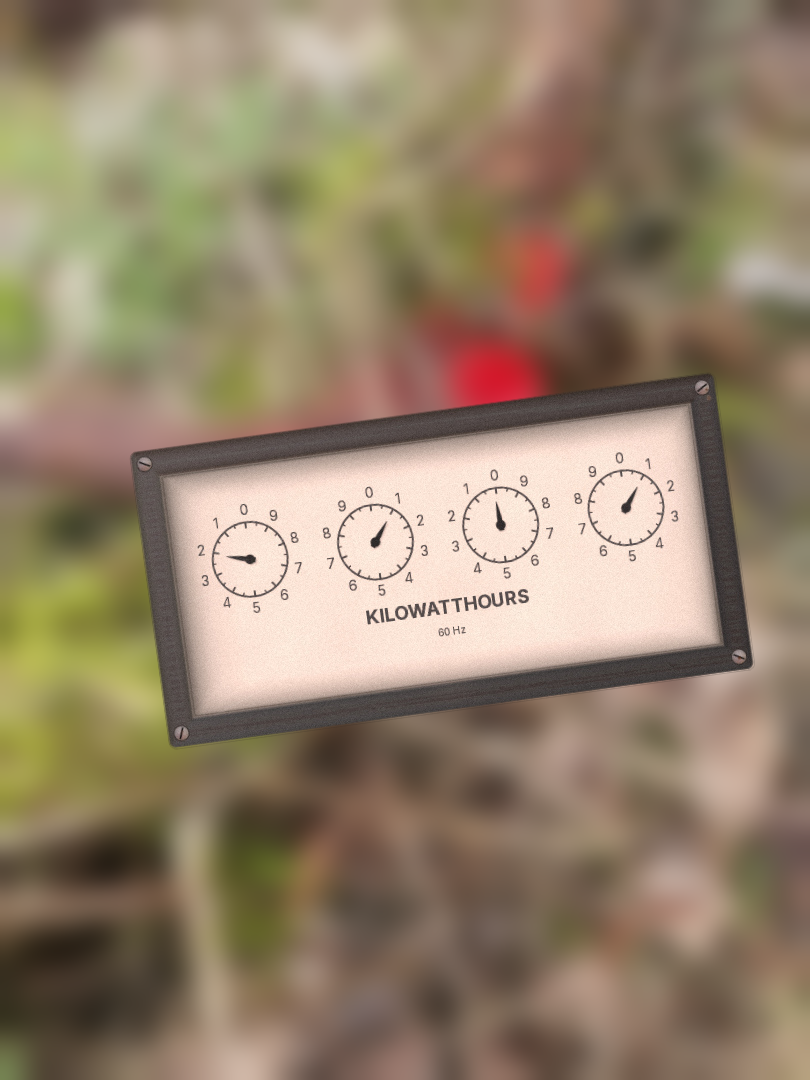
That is **2101** kWh
